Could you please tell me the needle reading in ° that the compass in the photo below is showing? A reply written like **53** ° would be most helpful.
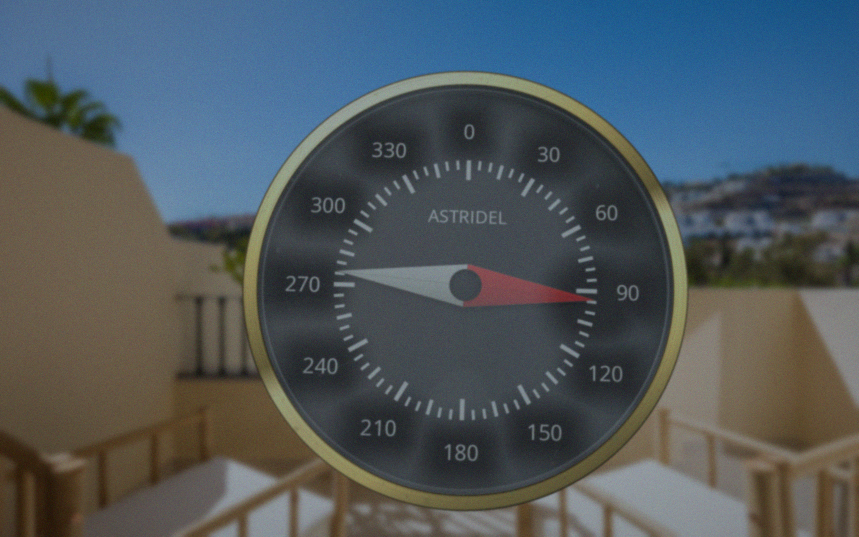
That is **95** °
